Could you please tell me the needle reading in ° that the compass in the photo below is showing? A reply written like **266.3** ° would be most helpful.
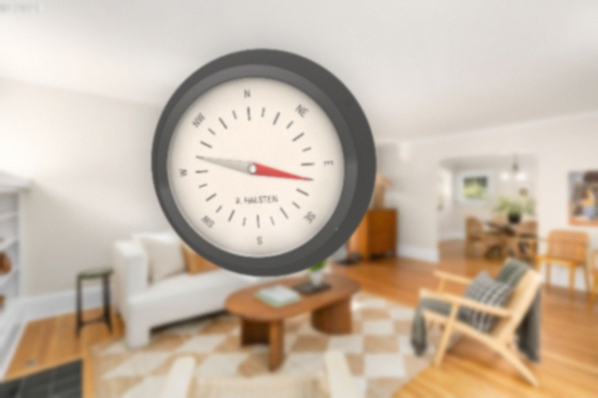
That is **105** °
